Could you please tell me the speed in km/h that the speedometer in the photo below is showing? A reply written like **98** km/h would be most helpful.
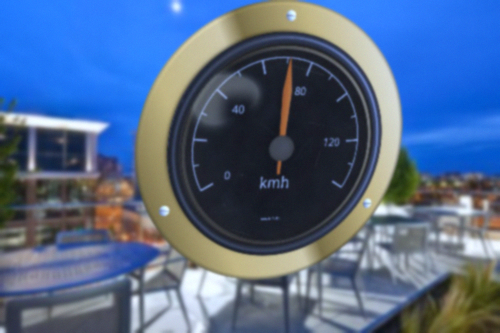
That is **70** km/h
